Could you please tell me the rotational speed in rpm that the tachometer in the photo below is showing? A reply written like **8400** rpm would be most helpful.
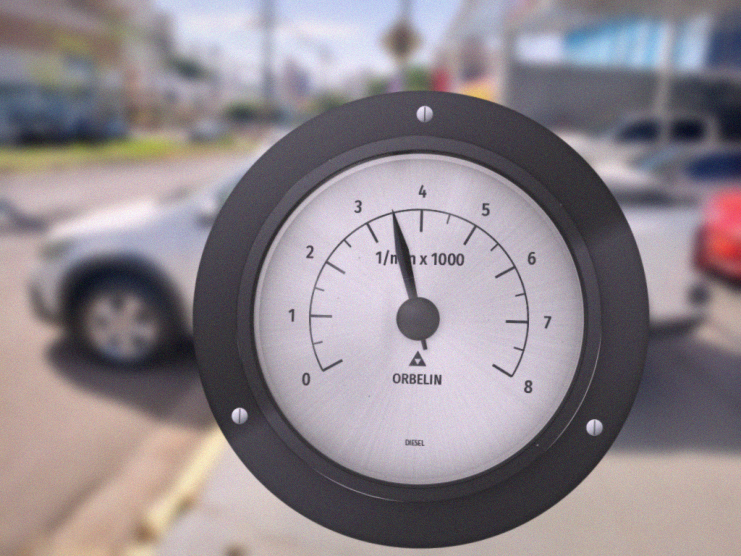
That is **3500** rpm
